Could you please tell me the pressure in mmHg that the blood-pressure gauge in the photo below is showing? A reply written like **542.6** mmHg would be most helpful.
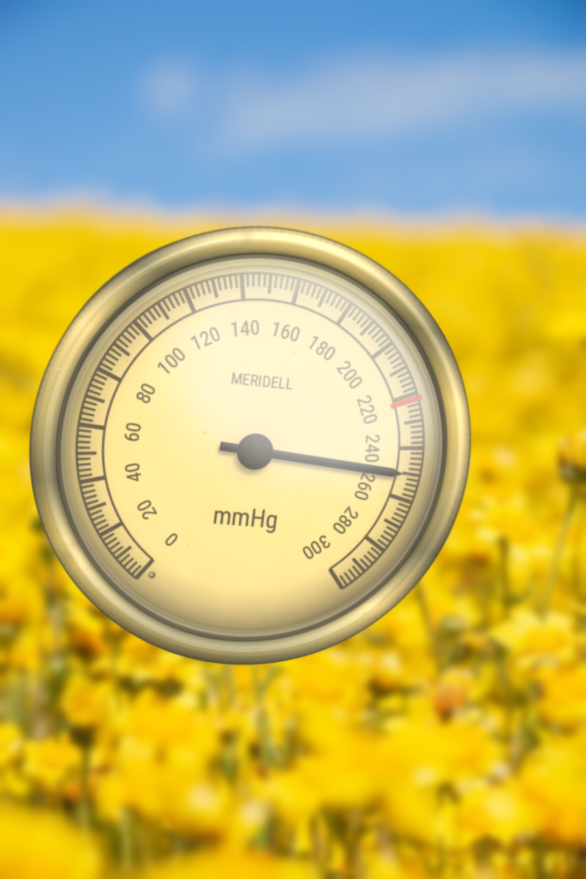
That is **250** mmHg
